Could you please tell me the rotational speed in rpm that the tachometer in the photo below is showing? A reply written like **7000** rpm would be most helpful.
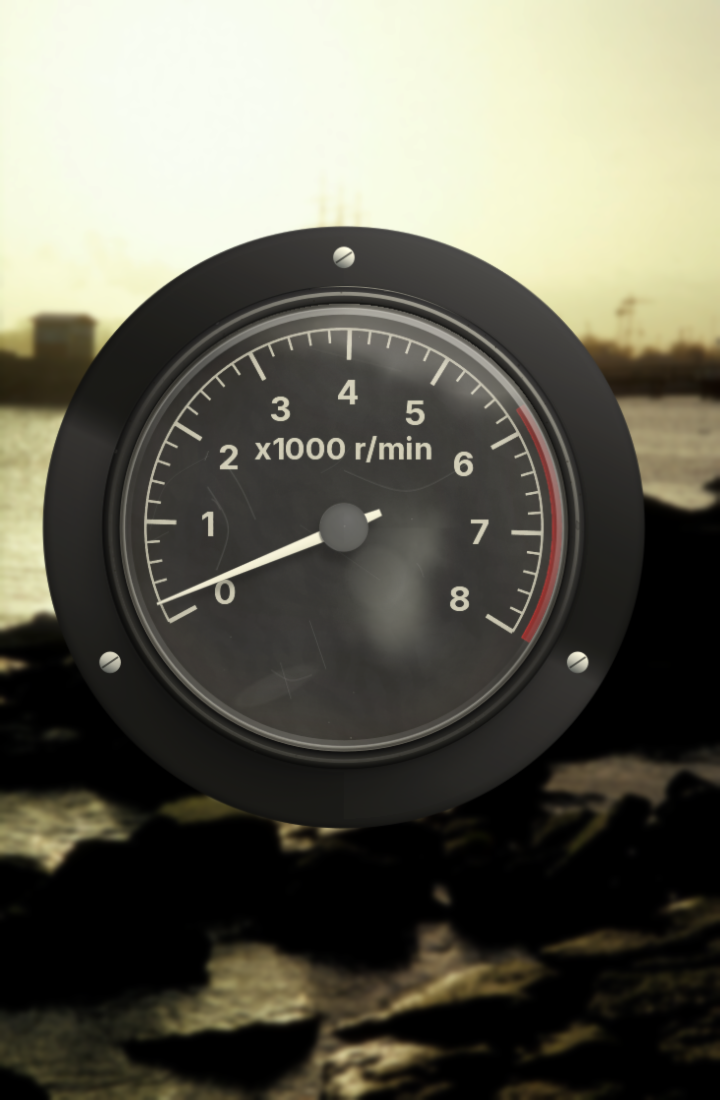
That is **200** rpm
